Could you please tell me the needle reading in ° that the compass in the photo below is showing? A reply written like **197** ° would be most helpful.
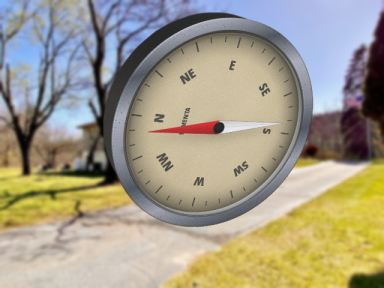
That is **350** °
